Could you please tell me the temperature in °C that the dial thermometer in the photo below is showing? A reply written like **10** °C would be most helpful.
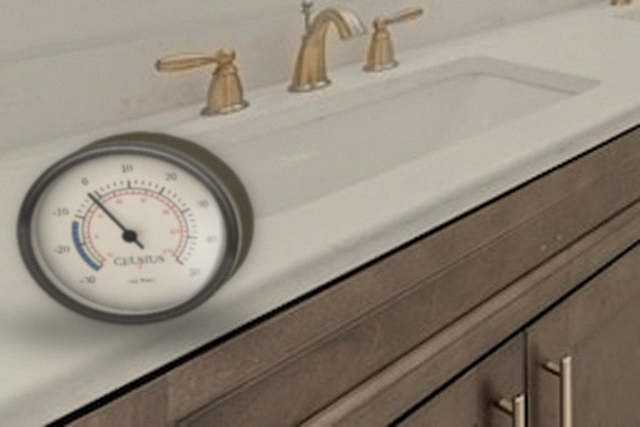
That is **0** °C
